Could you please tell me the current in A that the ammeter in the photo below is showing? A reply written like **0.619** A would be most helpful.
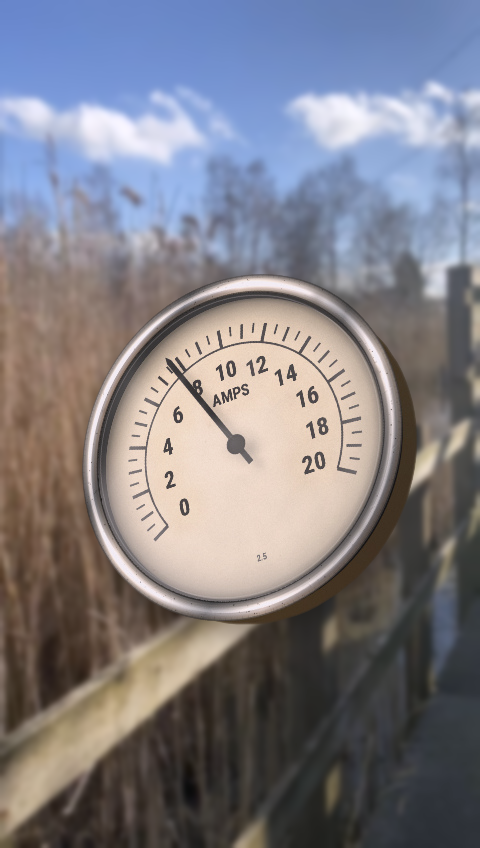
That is **7.75** A
